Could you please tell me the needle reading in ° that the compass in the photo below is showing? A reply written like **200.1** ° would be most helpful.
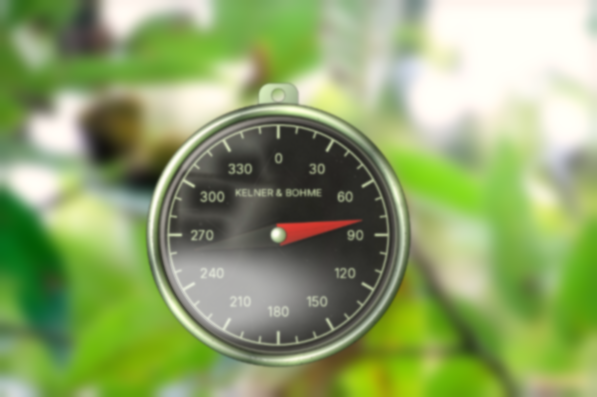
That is **80** °
